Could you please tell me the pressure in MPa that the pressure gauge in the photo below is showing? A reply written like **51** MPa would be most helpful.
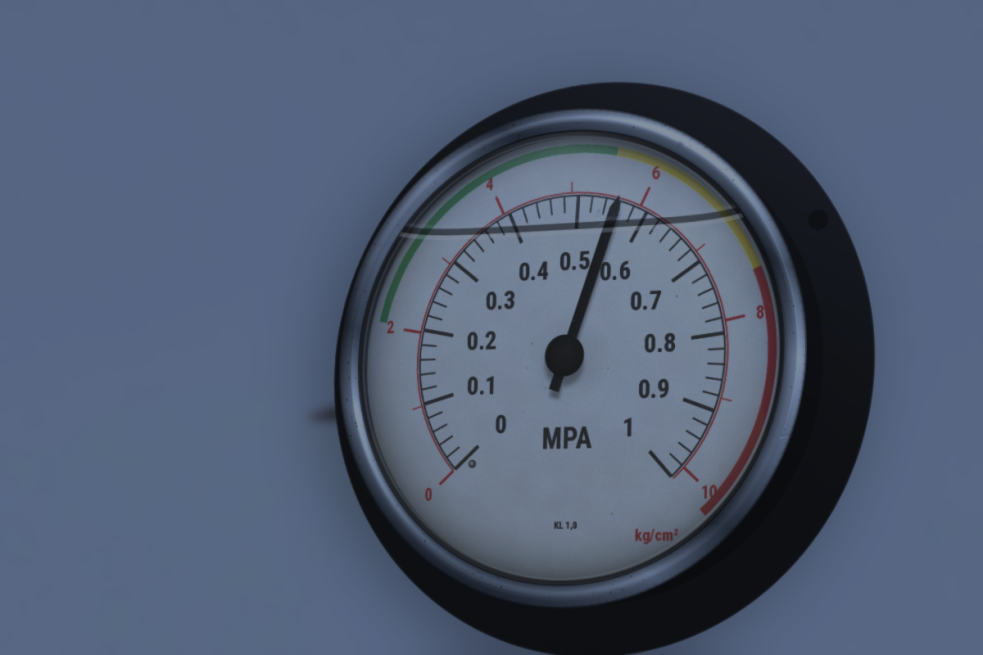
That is **0.56** MPa
